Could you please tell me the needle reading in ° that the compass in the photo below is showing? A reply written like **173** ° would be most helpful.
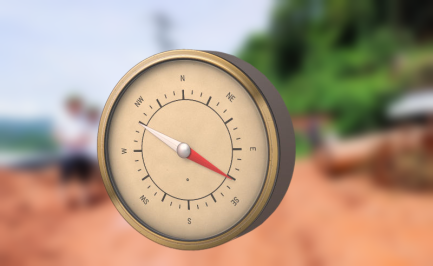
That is **120** °
